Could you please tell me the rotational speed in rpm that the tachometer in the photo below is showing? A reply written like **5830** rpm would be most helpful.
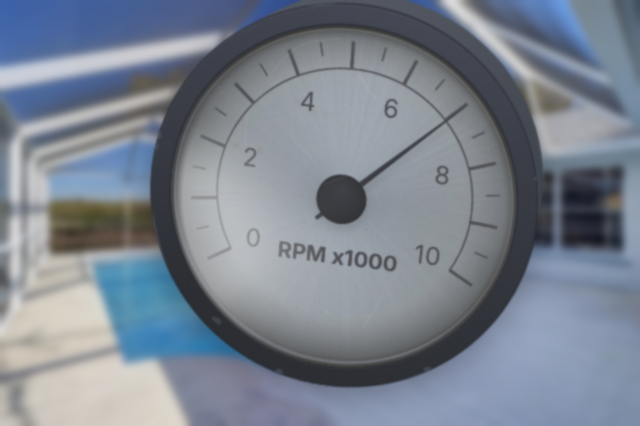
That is **7000** rpm
